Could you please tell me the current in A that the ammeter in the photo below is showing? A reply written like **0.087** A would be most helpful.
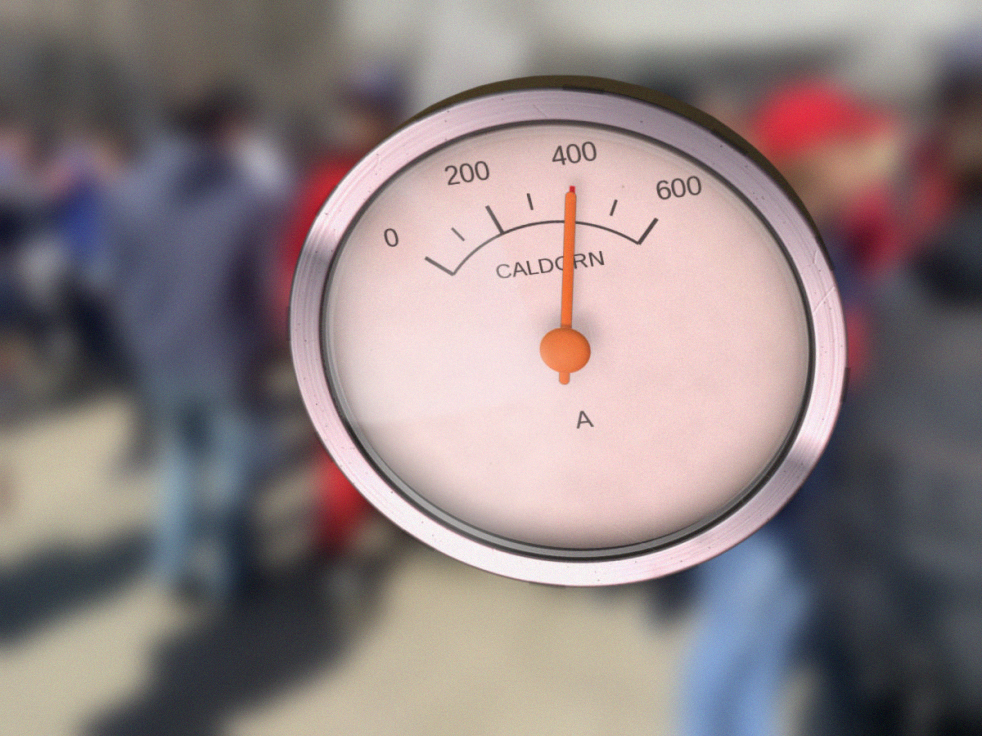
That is **400** A
